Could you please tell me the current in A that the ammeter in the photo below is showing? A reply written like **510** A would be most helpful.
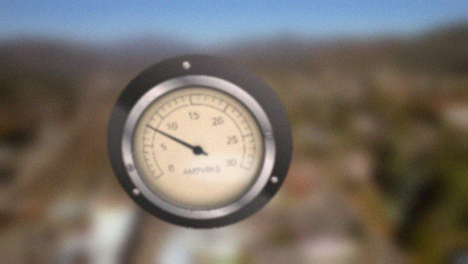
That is **8** A
